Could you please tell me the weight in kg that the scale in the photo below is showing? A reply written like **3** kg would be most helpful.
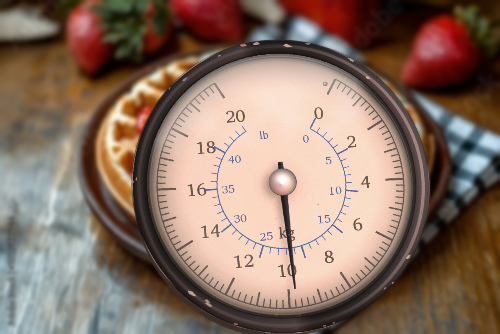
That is **9.8** kg
